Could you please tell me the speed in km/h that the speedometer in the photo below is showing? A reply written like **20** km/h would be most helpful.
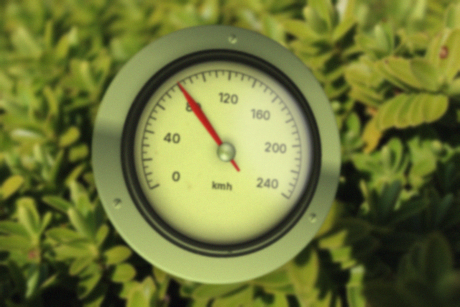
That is **80** km/h
